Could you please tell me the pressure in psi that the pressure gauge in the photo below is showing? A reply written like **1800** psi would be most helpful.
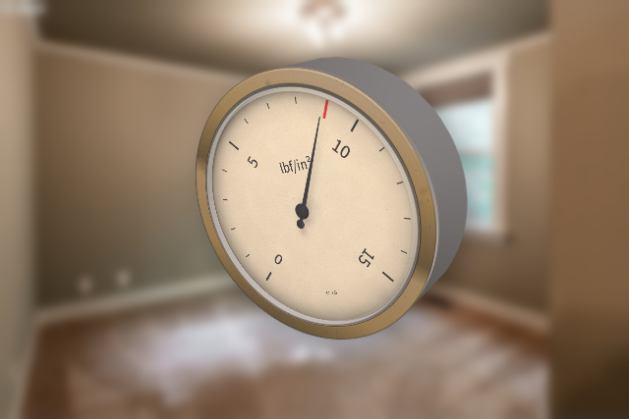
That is **9** psi
